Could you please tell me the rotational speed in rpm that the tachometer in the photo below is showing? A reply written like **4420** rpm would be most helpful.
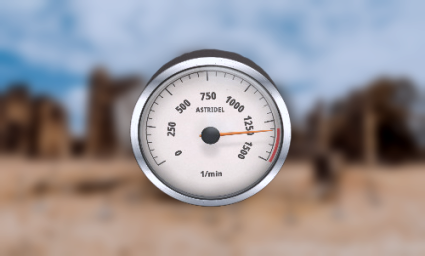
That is **1300** rpm
